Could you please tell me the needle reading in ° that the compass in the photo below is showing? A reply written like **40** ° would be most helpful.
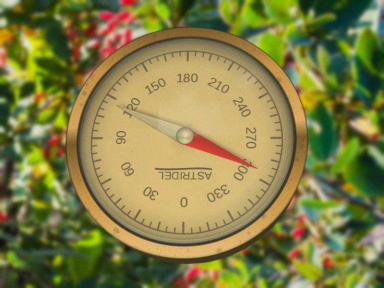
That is **295** °
